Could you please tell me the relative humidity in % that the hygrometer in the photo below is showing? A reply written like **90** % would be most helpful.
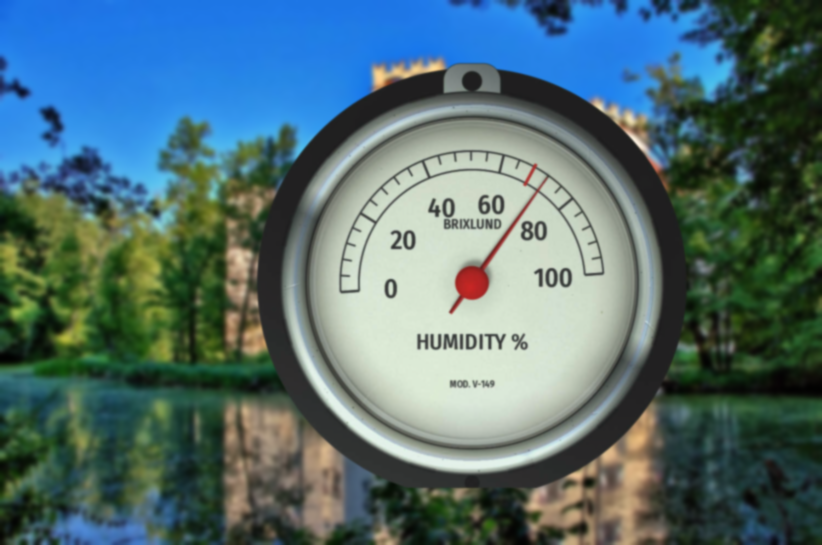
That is **72** %
